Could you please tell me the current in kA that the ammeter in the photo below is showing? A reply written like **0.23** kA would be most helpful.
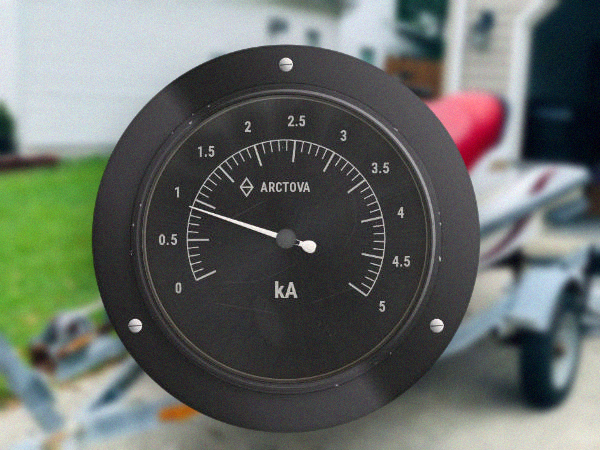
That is **0.9** kA
